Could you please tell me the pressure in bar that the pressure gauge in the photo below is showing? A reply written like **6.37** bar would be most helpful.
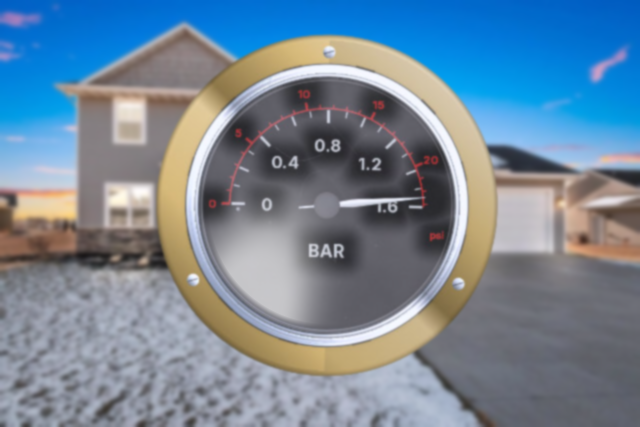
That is **1.55** bar
